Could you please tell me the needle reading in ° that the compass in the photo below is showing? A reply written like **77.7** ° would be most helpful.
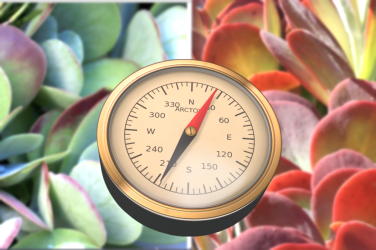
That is **25** °
